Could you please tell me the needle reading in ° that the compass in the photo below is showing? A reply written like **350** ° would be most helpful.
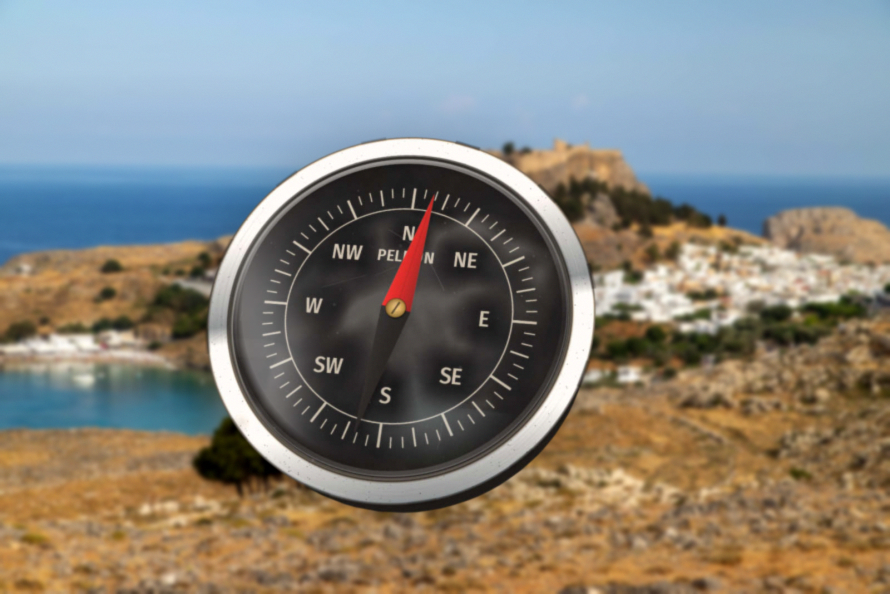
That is **10** °
